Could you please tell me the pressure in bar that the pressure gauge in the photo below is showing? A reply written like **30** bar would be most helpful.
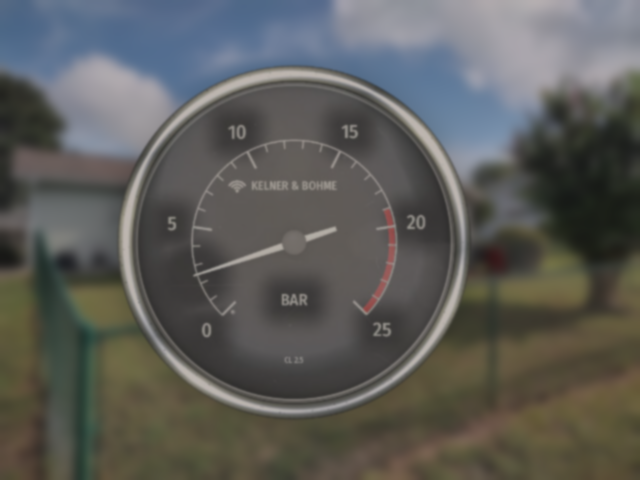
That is **2.5** bar
